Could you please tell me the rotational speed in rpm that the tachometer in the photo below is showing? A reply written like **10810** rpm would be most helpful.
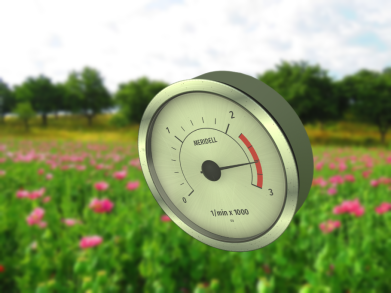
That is **2600** rpm
